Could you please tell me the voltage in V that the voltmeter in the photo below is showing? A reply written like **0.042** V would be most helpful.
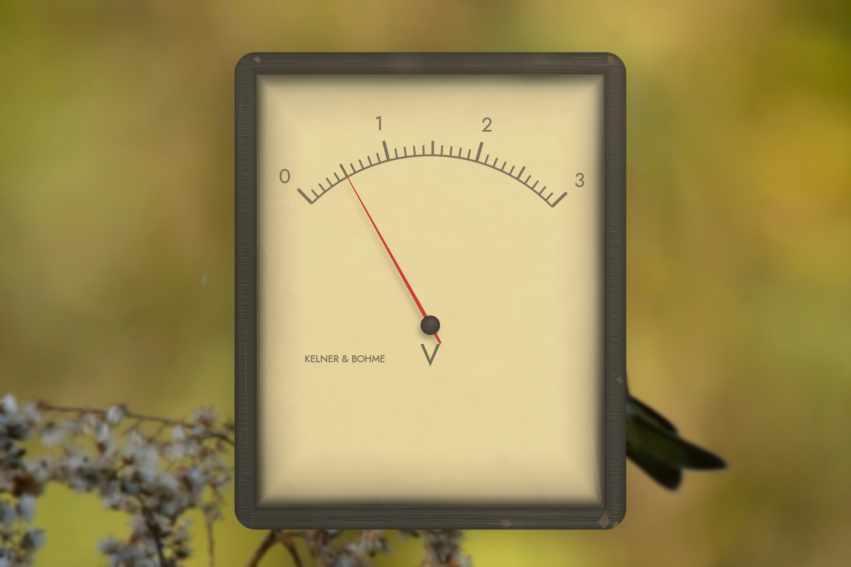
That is **0.5** V
